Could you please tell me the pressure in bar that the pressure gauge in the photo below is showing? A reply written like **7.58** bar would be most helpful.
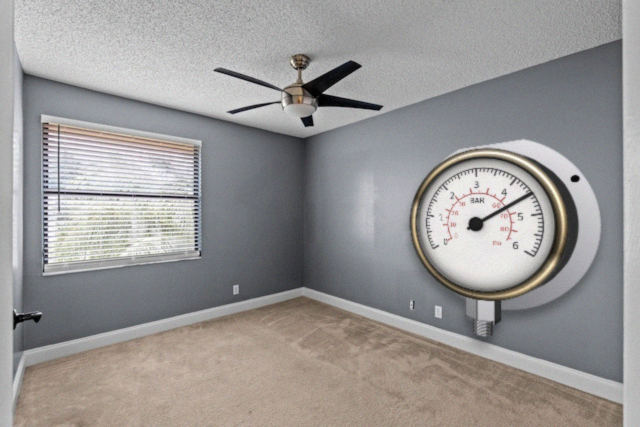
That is **4.5** bar
